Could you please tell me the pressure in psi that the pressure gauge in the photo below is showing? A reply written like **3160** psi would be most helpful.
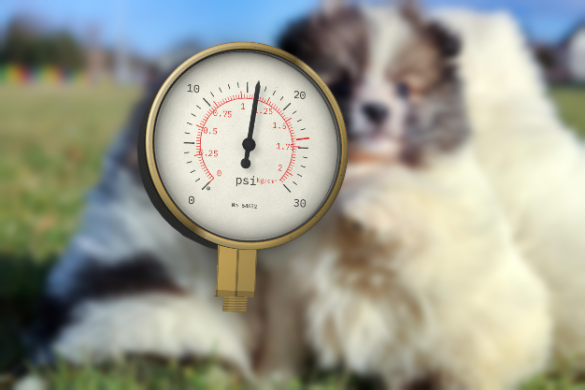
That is **16** psi
